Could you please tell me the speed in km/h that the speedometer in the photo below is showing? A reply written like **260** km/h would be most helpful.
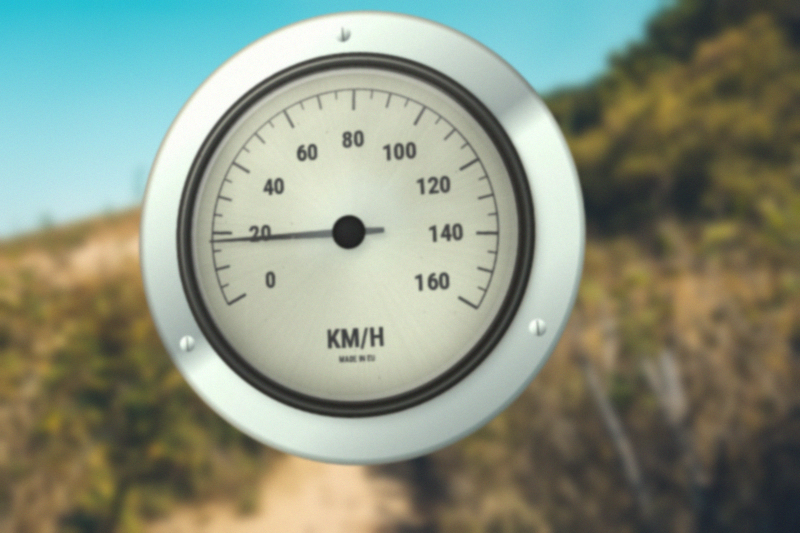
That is **17.5** km/h
